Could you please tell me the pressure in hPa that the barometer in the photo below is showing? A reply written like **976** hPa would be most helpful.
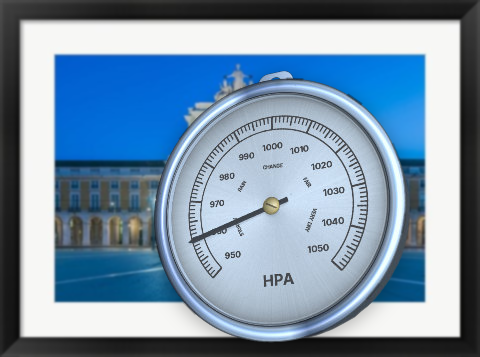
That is **960** hPa
